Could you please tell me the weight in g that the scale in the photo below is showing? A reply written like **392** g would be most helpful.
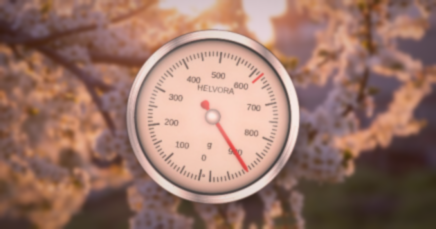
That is **900** g
